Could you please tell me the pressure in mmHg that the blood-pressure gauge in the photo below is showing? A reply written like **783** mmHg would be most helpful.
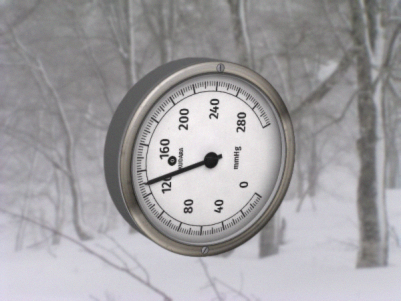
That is **130** mmHg
